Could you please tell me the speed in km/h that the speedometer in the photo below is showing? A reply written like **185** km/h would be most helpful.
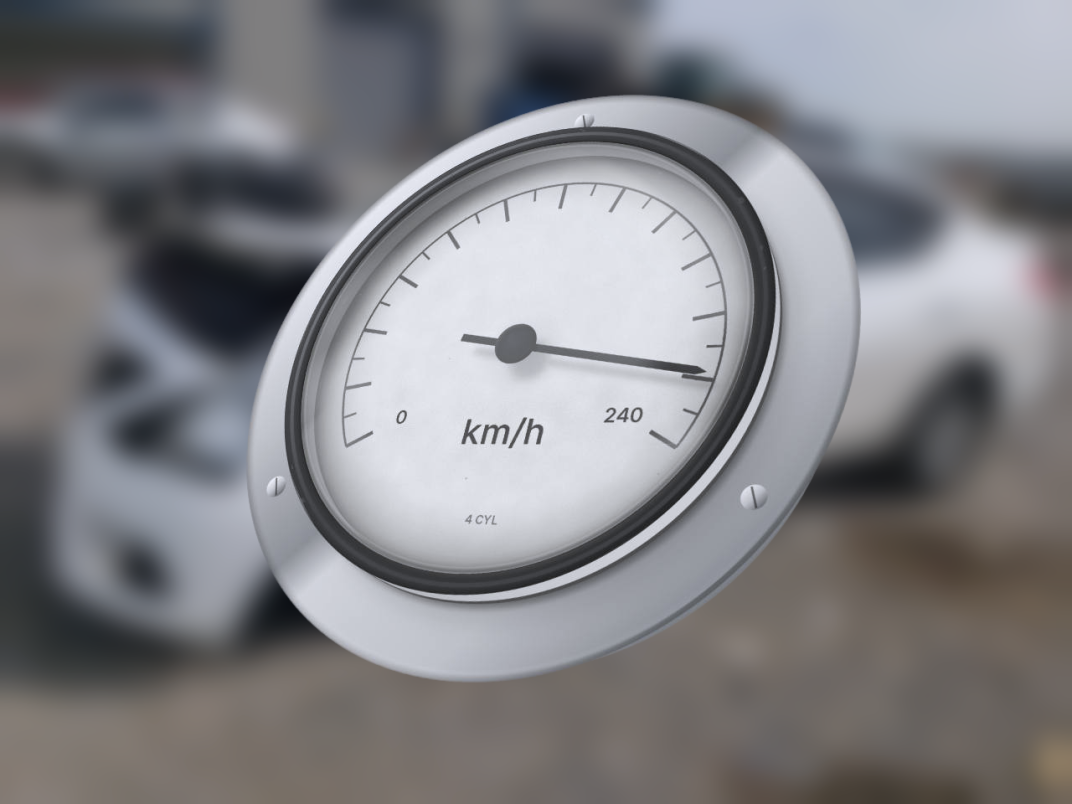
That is **220** km/h
